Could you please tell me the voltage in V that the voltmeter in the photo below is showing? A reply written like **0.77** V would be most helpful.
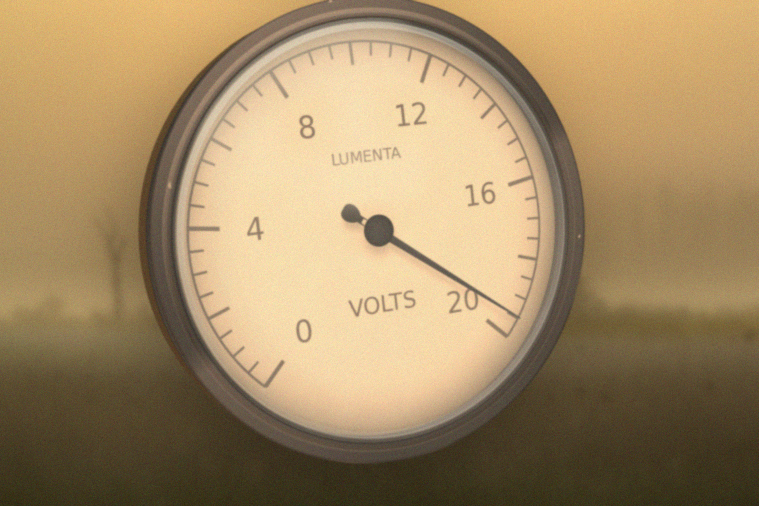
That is **19.5** V
